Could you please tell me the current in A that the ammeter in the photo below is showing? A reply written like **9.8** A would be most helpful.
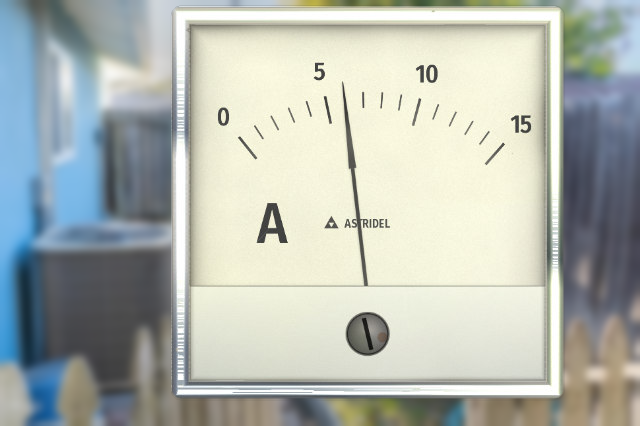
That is **6** A
